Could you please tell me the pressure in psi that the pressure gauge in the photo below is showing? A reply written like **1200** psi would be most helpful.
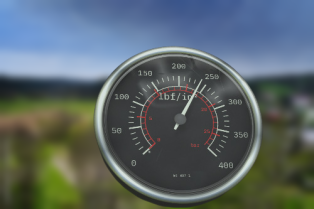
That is **240** psi
